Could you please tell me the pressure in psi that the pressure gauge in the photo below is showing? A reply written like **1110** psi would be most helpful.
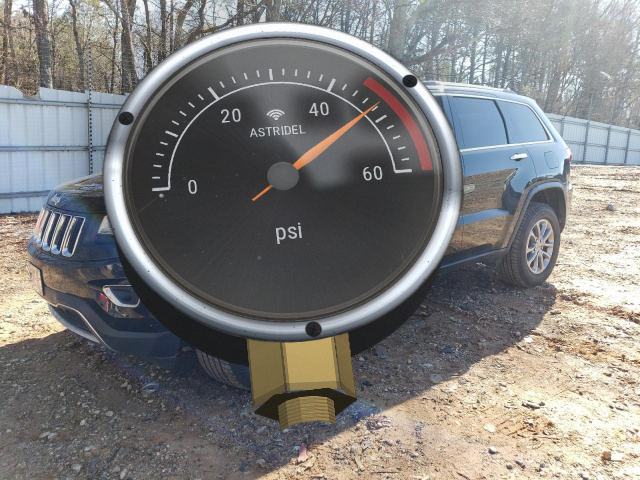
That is **48** psi
